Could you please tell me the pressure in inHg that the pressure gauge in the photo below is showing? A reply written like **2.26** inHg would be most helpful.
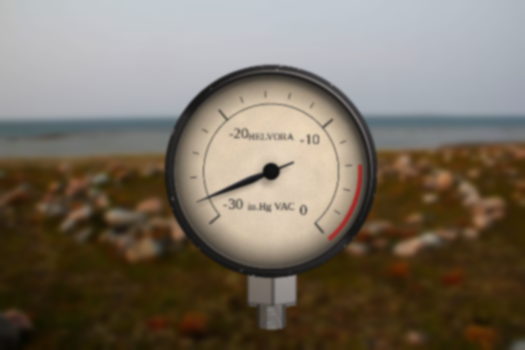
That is **-28** inHg
